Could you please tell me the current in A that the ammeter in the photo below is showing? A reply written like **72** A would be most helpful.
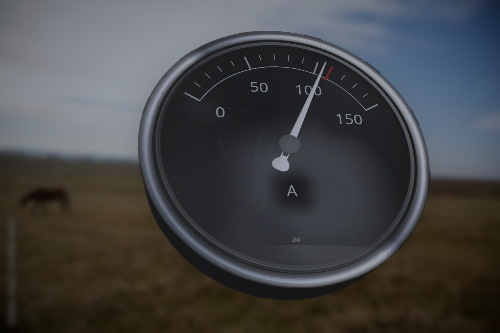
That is **105** A
